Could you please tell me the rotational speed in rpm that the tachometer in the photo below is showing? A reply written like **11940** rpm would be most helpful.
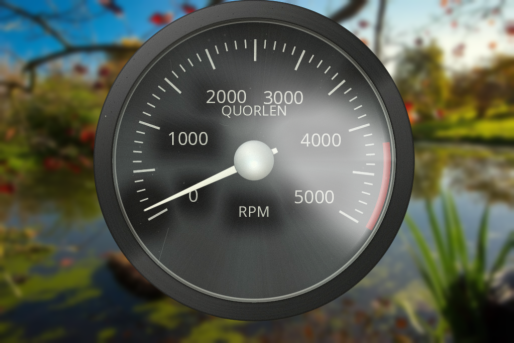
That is **100** rpm
